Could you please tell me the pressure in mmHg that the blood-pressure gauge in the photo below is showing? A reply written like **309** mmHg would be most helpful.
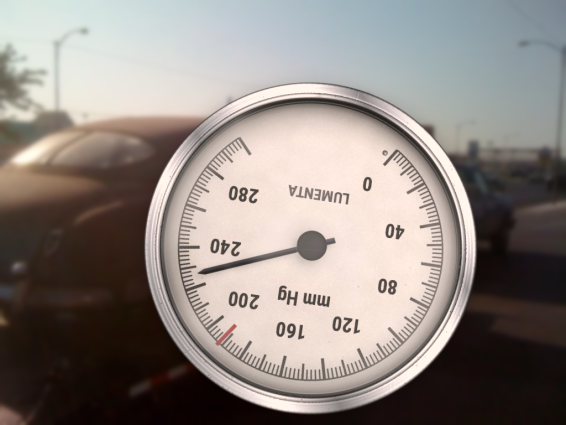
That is **226** mmHg
